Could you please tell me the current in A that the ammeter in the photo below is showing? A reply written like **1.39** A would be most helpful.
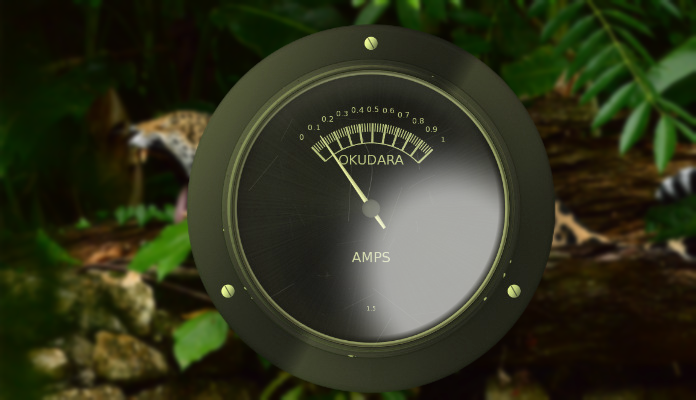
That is **0.1** A
